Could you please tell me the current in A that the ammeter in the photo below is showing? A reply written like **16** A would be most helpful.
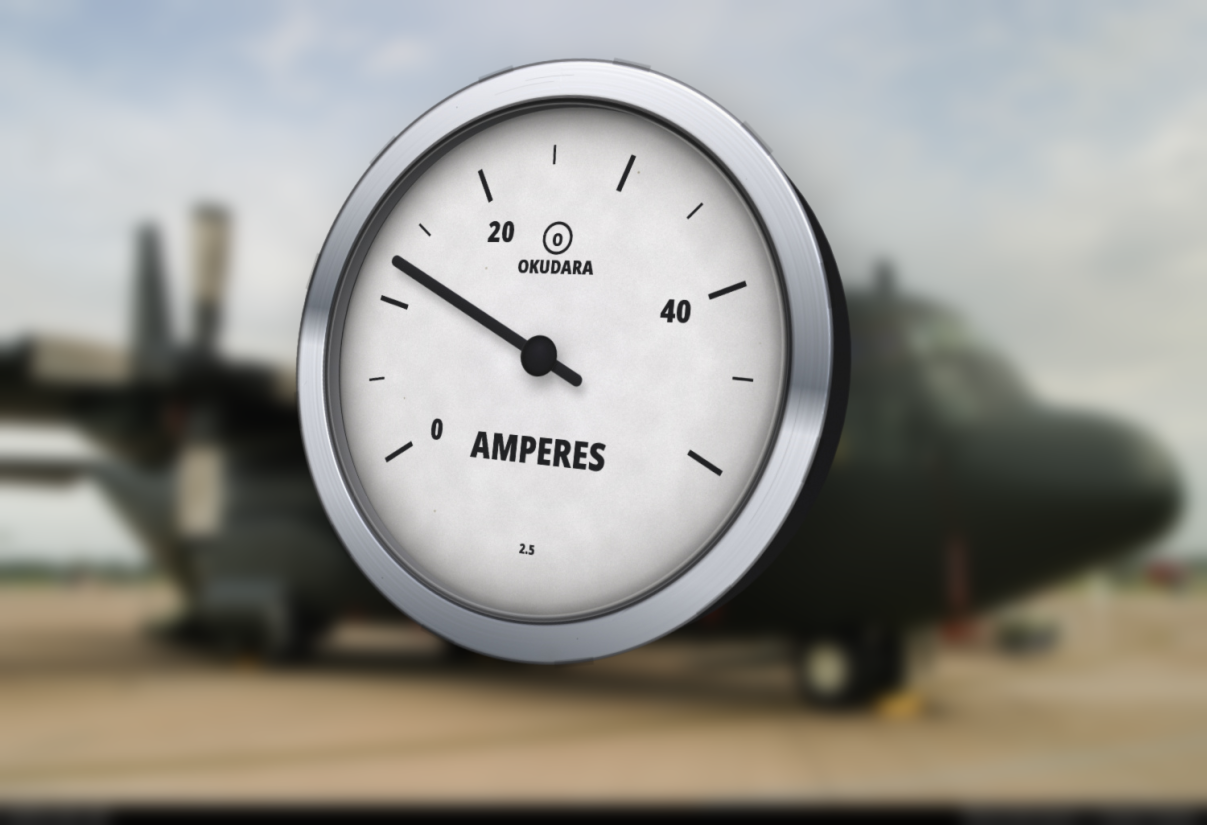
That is **12.5** A
